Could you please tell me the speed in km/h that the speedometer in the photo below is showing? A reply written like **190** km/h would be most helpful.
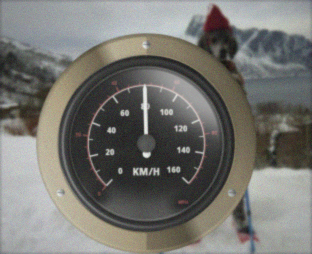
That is **80** km/h
